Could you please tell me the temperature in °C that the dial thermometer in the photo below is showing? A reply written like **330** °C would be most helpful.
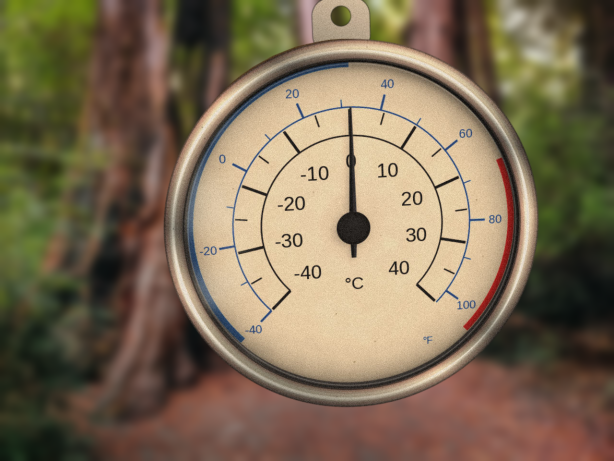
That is **0** °C
